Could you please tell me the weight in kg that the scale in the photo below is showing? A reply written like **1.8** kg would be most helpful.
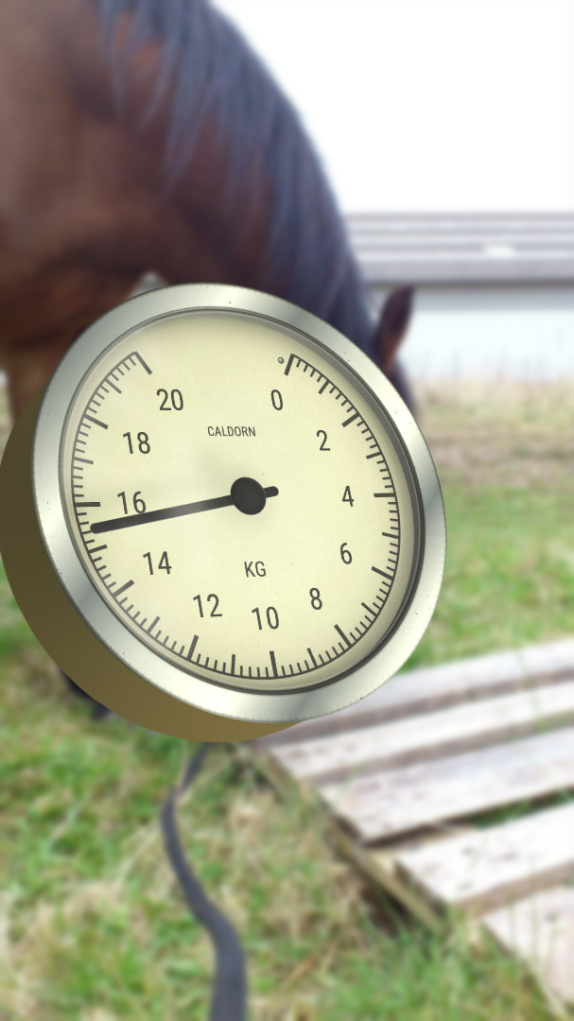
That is **15.4** kg
